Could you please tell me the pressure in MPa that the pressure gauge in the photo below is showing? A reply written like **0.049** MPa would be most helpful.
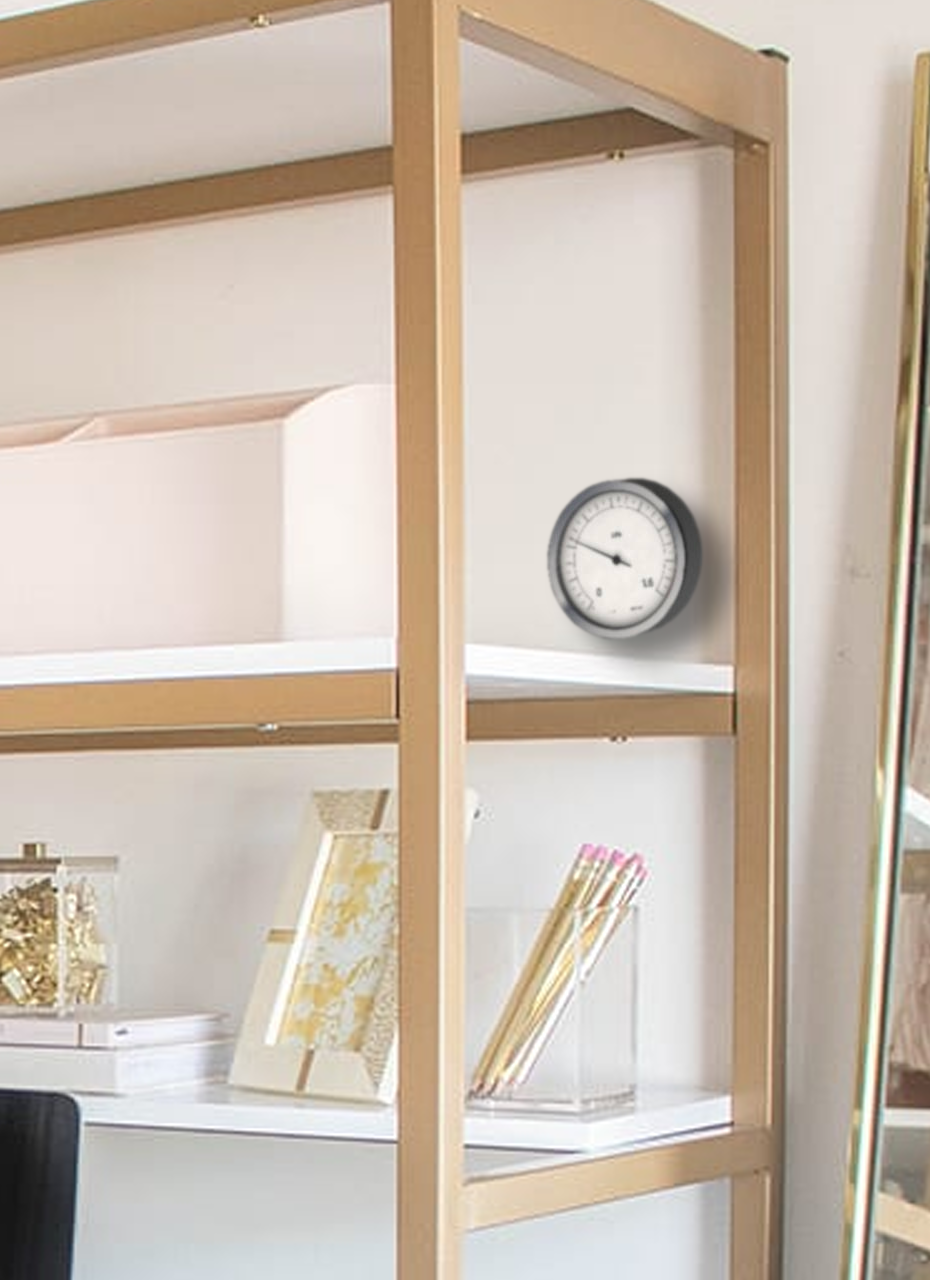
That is **0.45** MPa
